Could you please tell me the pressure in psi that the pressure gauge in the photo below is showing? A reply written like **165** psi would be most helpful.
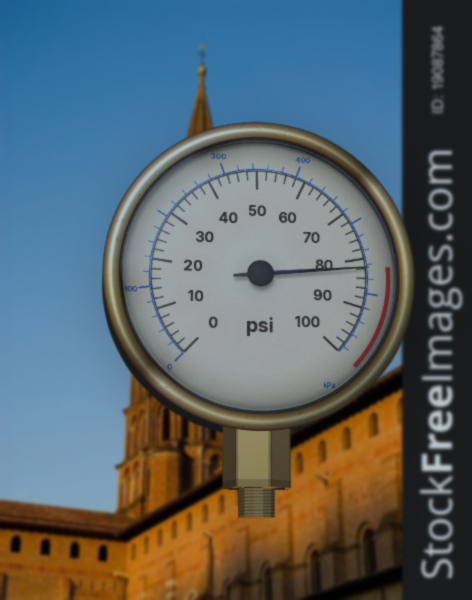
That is **82** psi
